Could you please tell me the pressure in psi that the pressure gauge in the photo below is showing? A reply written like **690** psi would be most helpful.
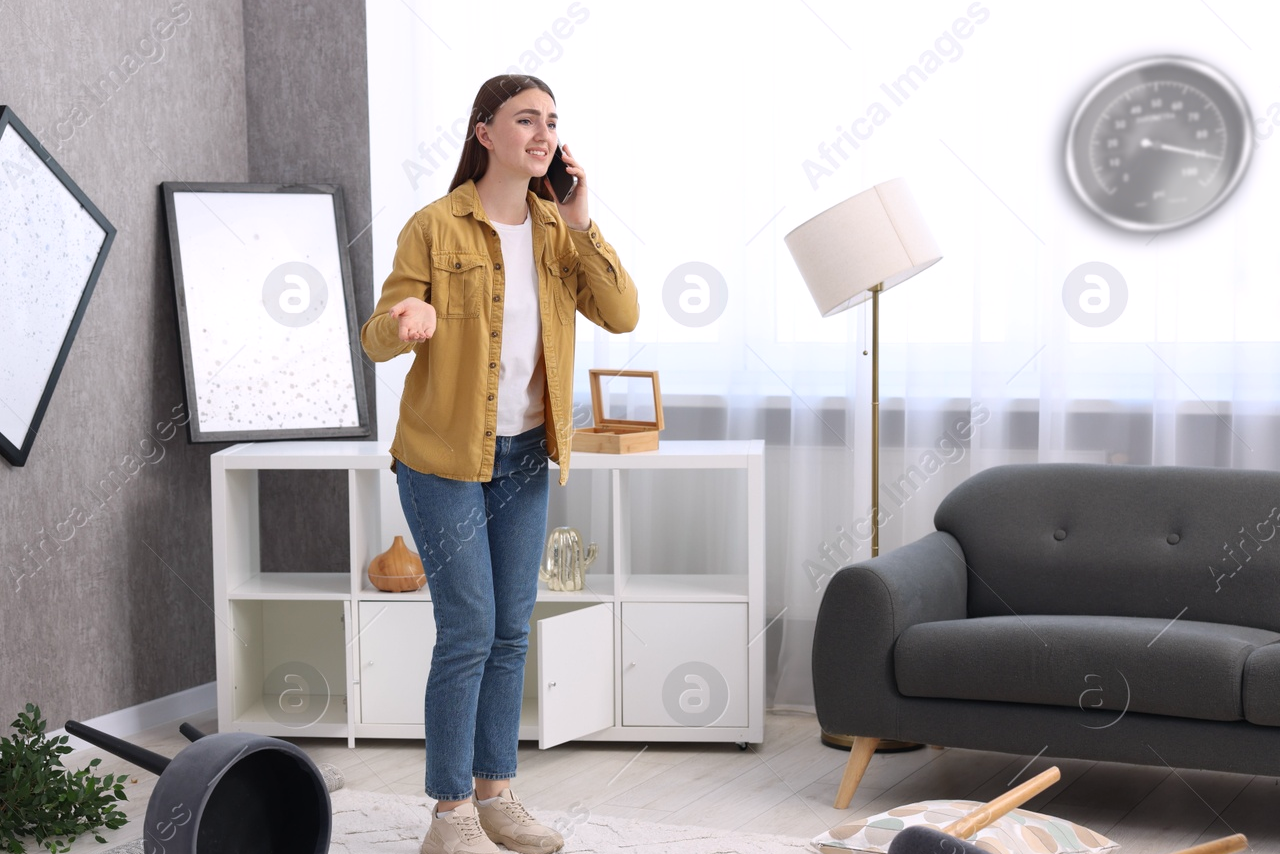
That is **90** psi
